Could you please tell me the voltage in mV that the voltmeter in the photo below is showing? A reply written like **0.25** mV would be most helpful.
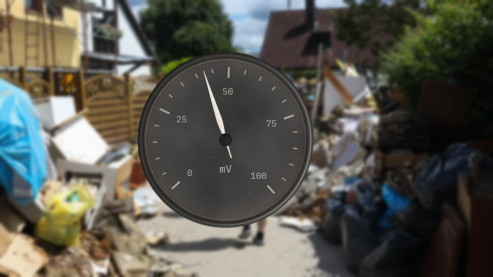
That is **42.5** mV
